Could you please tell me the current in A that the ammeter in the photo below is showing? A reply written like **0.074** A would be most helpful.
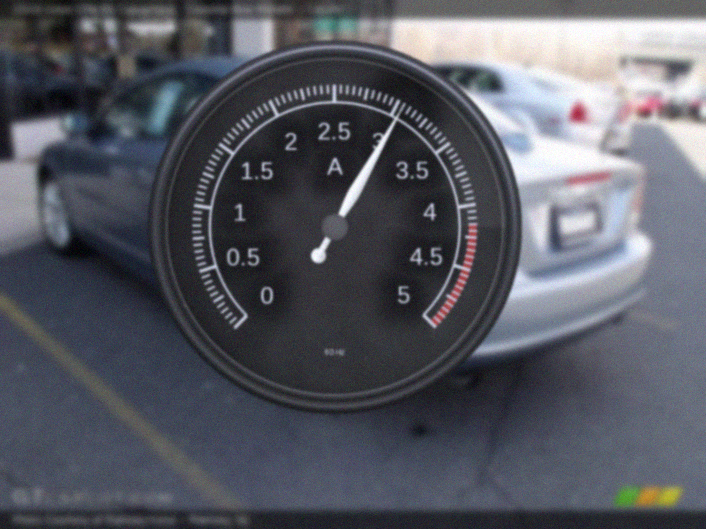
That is **3.05** A
